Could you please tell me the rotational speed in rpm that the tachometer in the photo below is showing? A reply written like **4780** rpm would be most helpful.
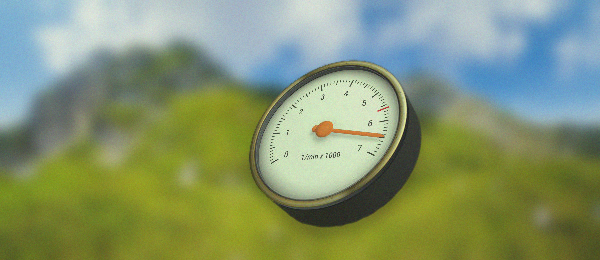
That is **6500** rpm
